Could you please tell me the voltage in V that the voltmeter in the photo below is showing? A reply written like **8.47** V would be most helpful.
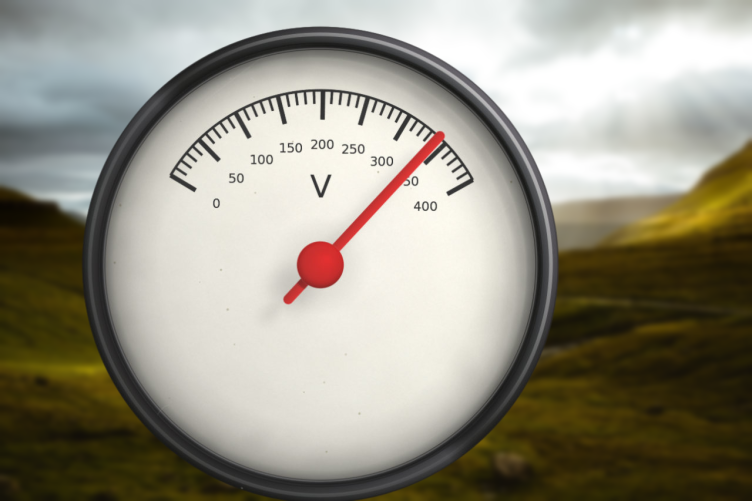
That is **340** V
